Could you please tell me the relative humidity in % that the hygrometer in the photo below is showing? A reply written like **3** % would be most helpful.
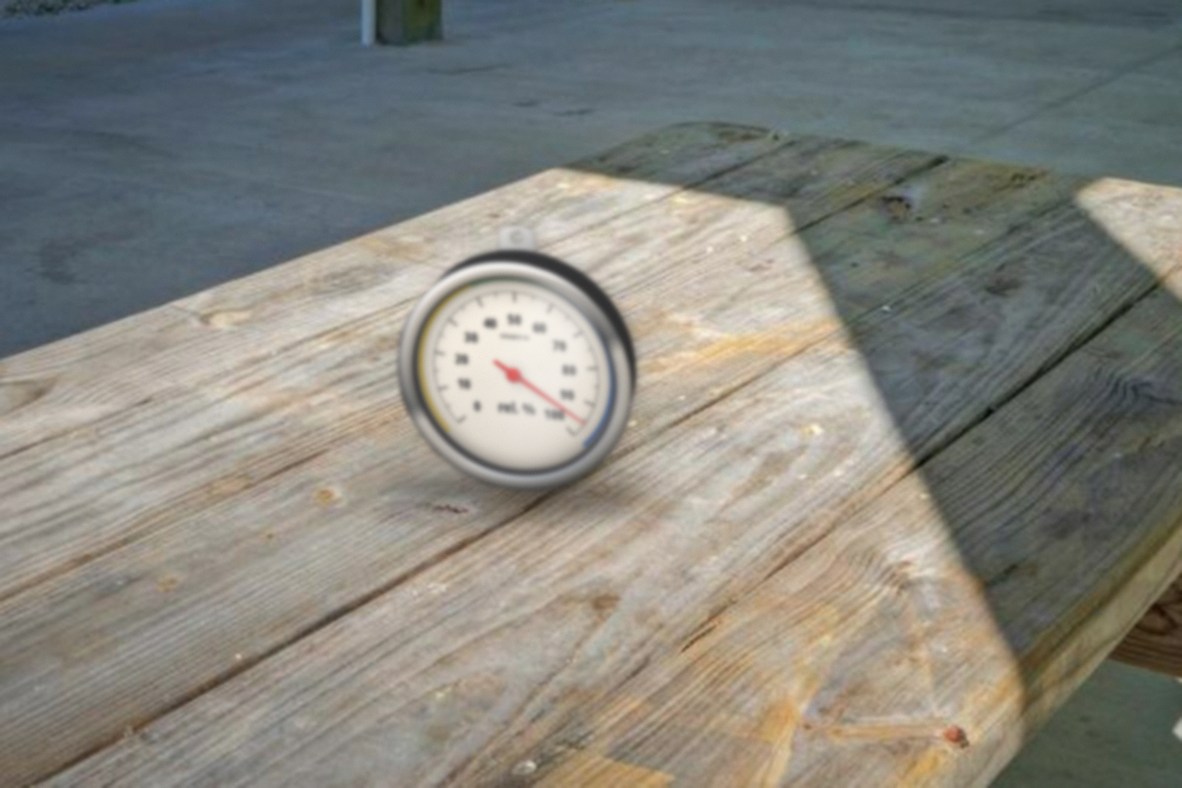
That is **95** %
